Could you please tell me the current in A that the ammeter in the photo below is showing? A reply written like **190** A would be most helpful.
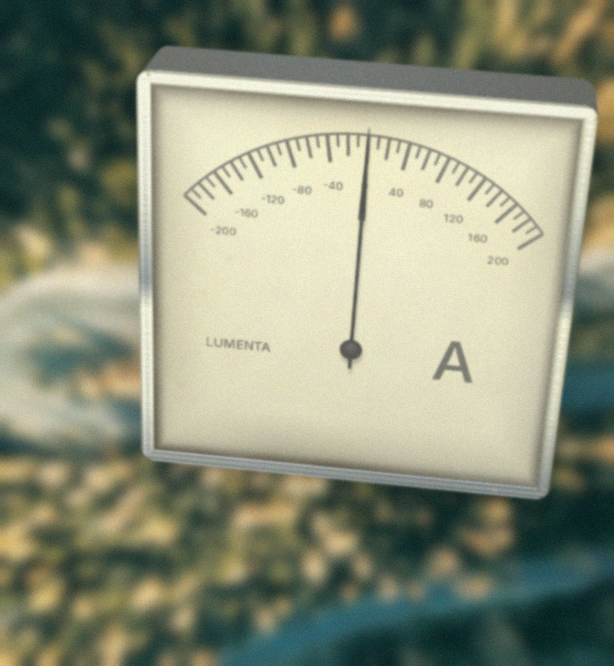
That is **0** A
